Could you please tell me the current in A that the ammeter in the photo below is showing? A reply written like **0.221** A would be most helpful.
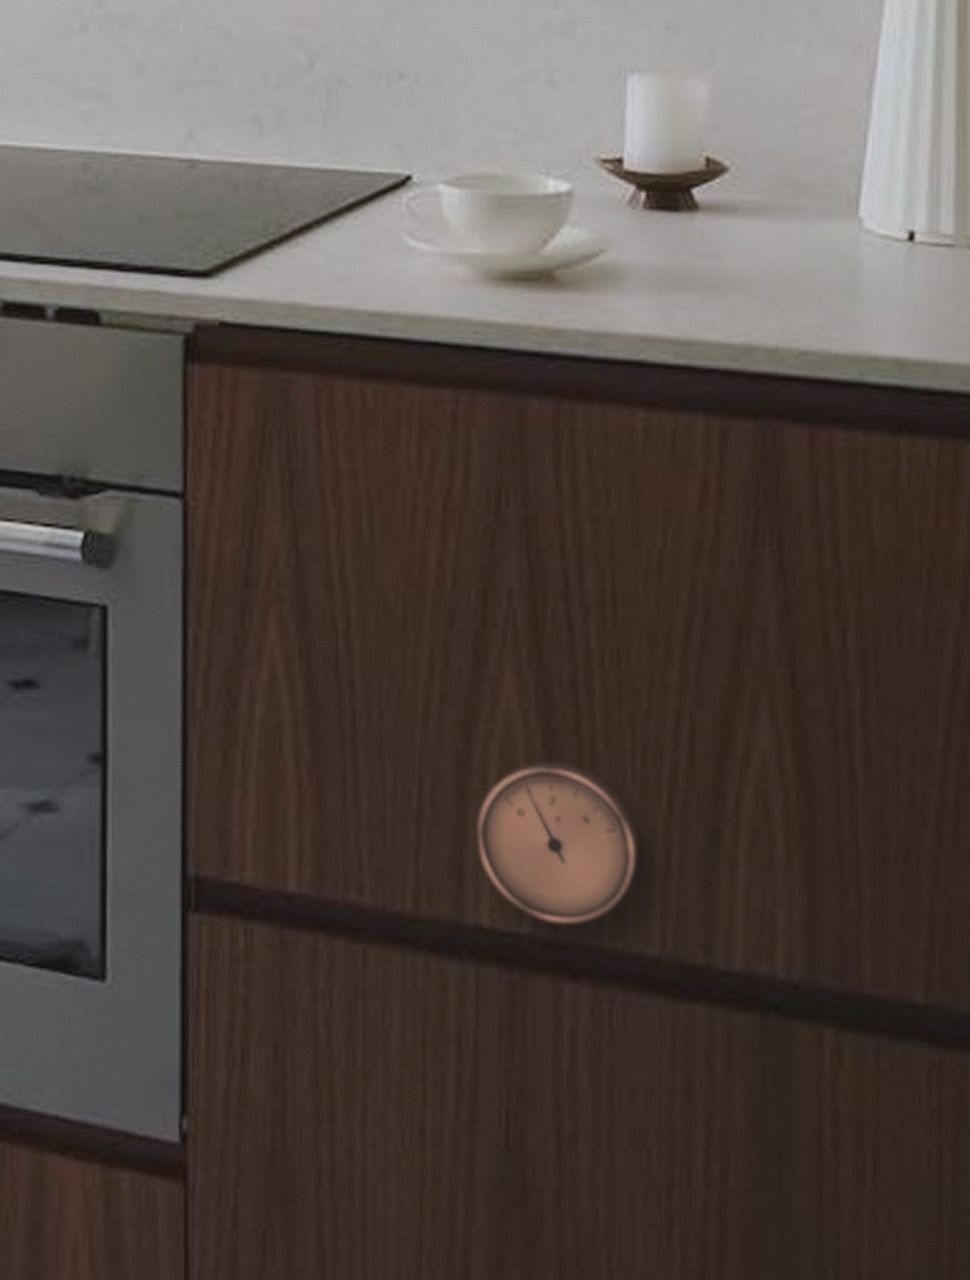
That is **1** A
